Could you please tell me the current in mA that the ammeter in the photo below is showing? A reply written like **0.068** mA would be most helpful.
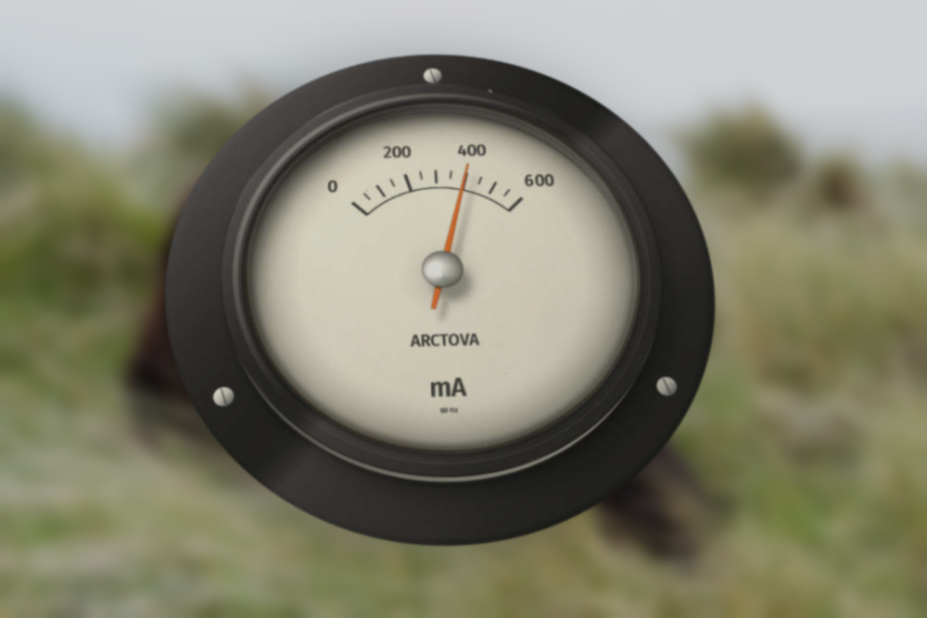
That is **400** mA
